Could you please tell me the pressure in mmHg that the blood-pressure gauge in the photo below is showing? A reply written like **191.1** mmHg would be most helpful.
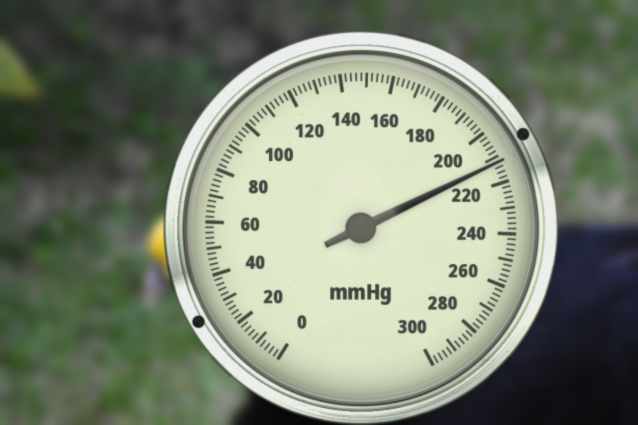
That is **212** mmHg
